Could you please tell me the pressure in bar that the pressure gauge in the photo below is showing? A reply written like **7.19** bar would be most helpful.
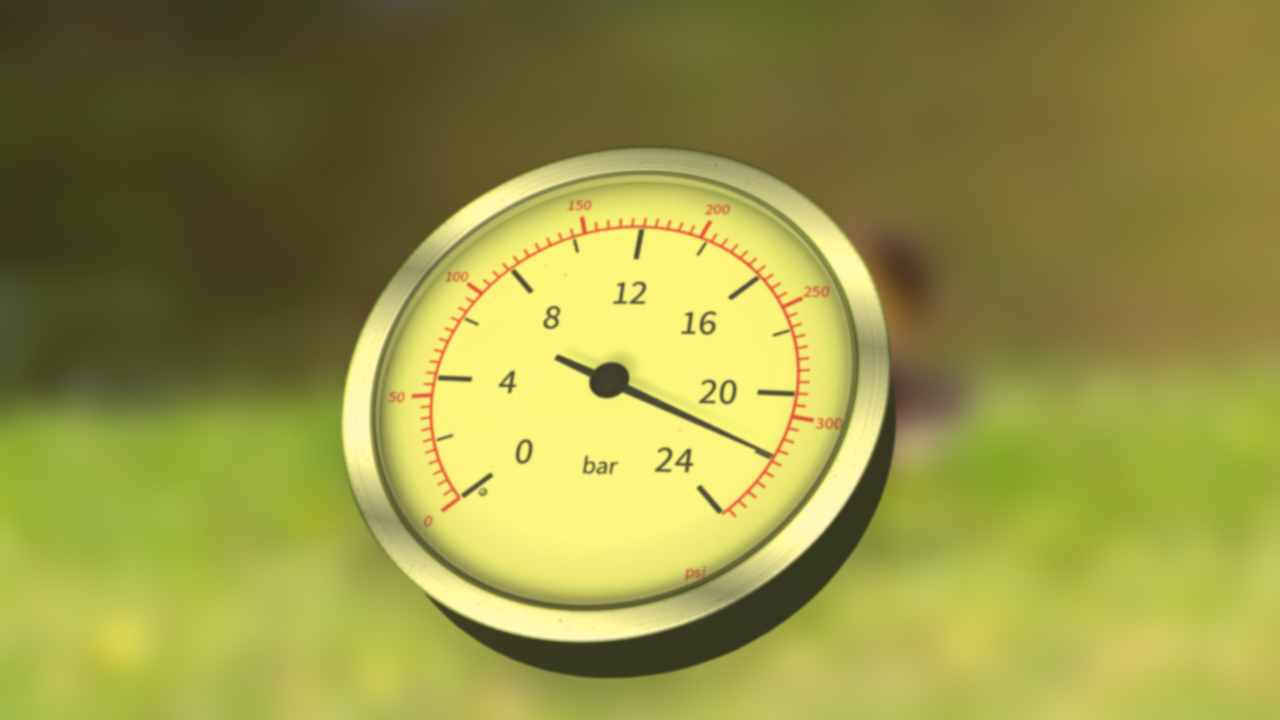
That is **22** bar
